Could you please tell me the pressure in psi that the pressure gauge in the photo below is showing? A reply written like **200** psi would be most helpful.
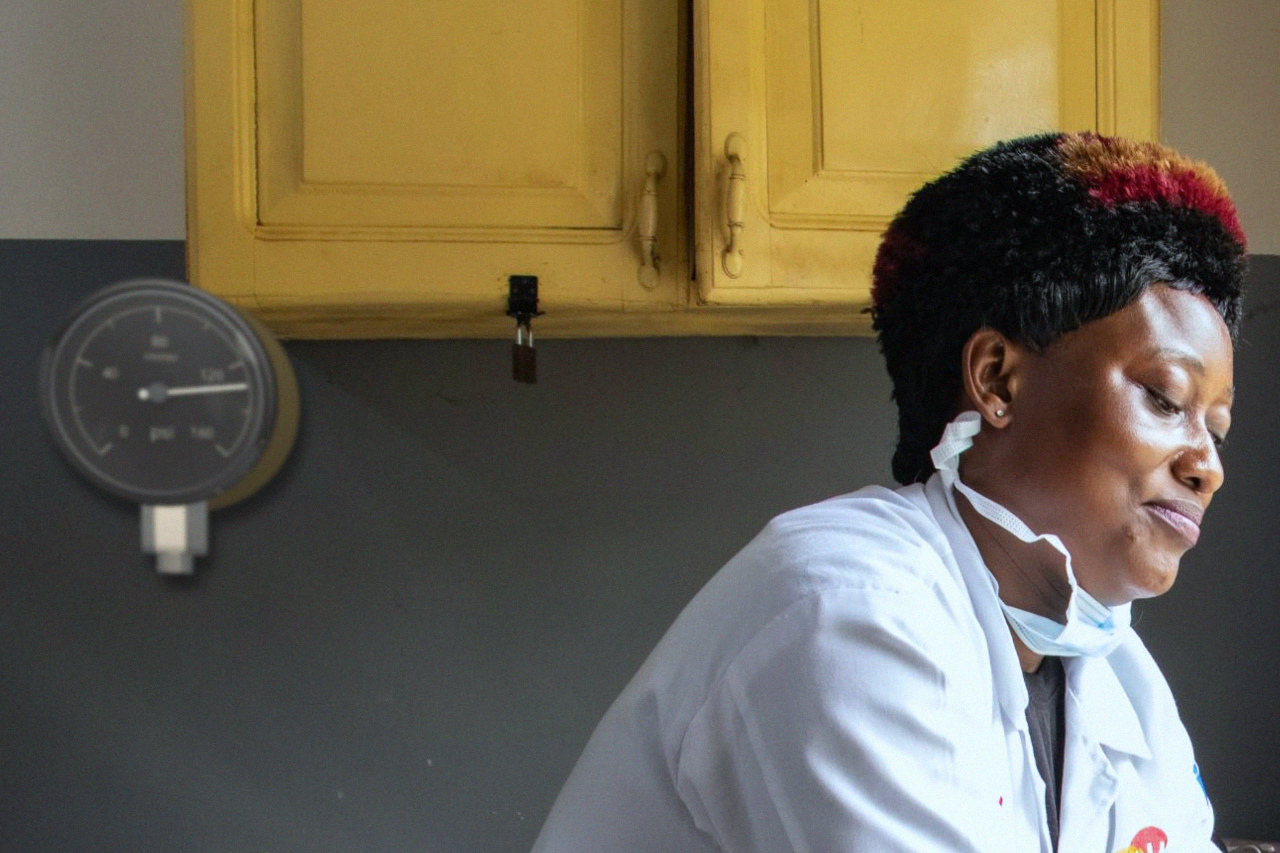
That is **130** psi
